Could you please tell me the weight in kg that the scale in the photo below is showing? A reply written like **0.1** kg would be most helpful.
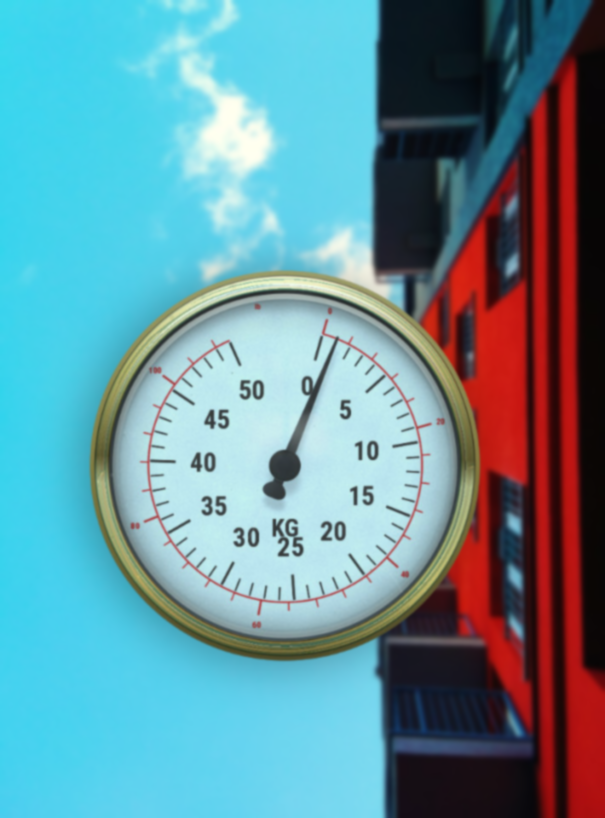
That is **1** kg
